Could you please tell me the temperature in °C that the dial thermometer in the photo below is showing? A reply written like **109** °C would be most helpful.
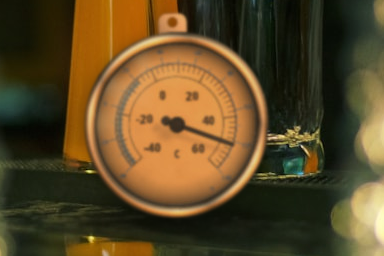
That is **50** °C
